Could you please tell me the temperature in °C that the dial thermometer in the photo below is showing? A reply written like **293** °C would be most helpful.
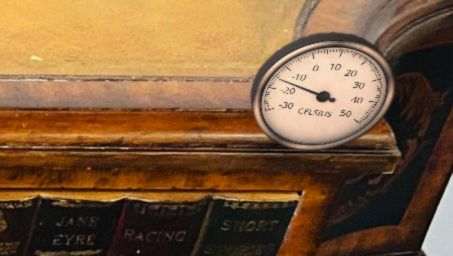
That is **-15** °C
